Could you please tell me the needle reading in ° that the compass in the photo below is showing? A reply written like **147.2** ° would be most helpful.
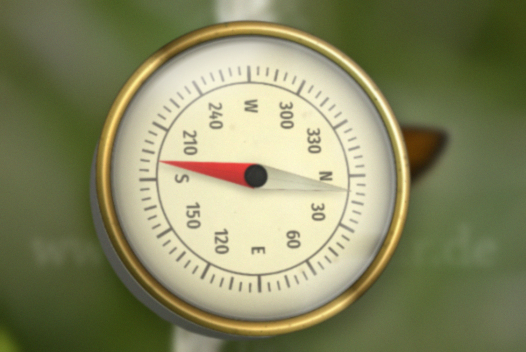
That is **190** °
